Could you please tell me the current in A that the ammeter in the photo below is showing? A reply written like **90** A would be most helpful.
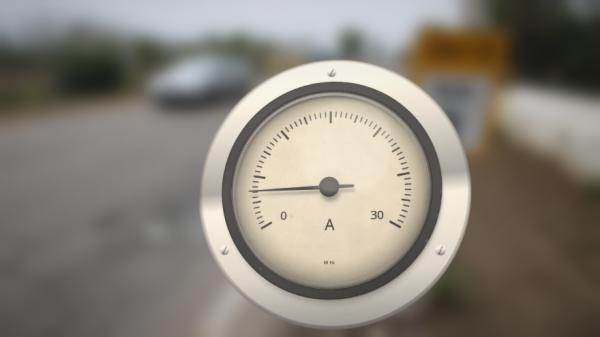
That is **3.5** A
